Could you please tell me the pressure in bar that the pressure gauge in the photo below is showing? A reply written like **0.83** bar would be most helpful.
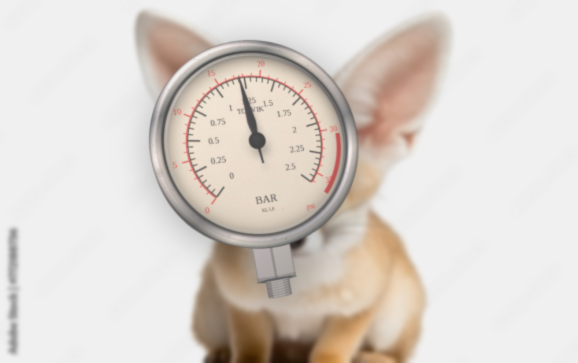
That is **1.2** bar
